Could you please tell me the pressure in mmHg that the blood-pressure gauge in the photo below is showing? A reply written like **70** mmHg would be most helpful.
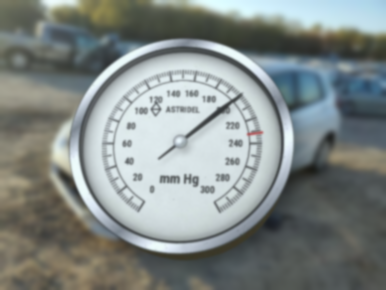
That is **200** mmHg
